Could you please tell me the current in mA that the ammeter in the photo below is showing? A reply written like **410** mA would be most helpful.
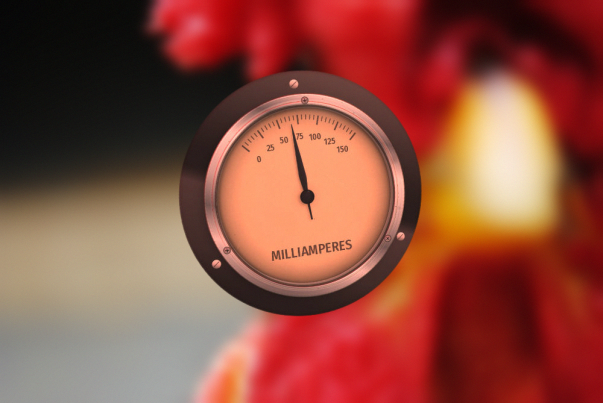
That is **65** mA
